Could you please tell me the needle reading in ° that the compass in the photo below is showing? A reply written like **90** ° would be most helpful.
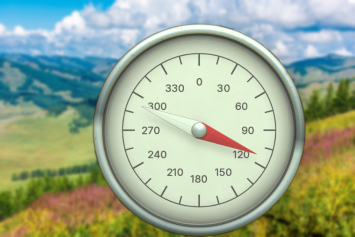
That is **112.5** °
